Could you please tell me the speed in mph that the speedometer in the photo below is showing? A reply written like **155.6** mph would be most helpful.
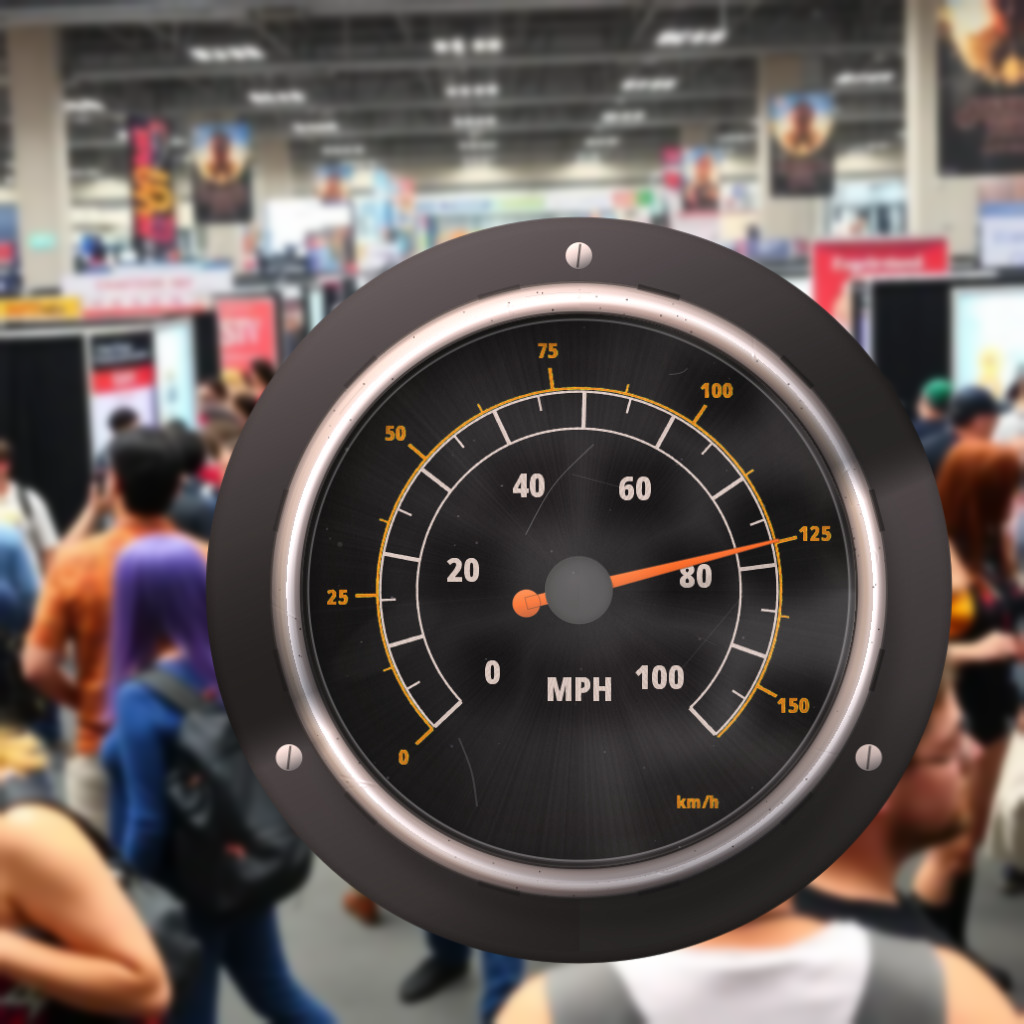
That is **77.5** mph
